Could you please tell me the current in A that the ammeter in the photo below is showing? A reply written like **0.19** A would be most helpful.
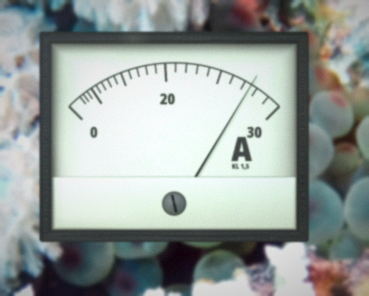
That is **27.5** A
